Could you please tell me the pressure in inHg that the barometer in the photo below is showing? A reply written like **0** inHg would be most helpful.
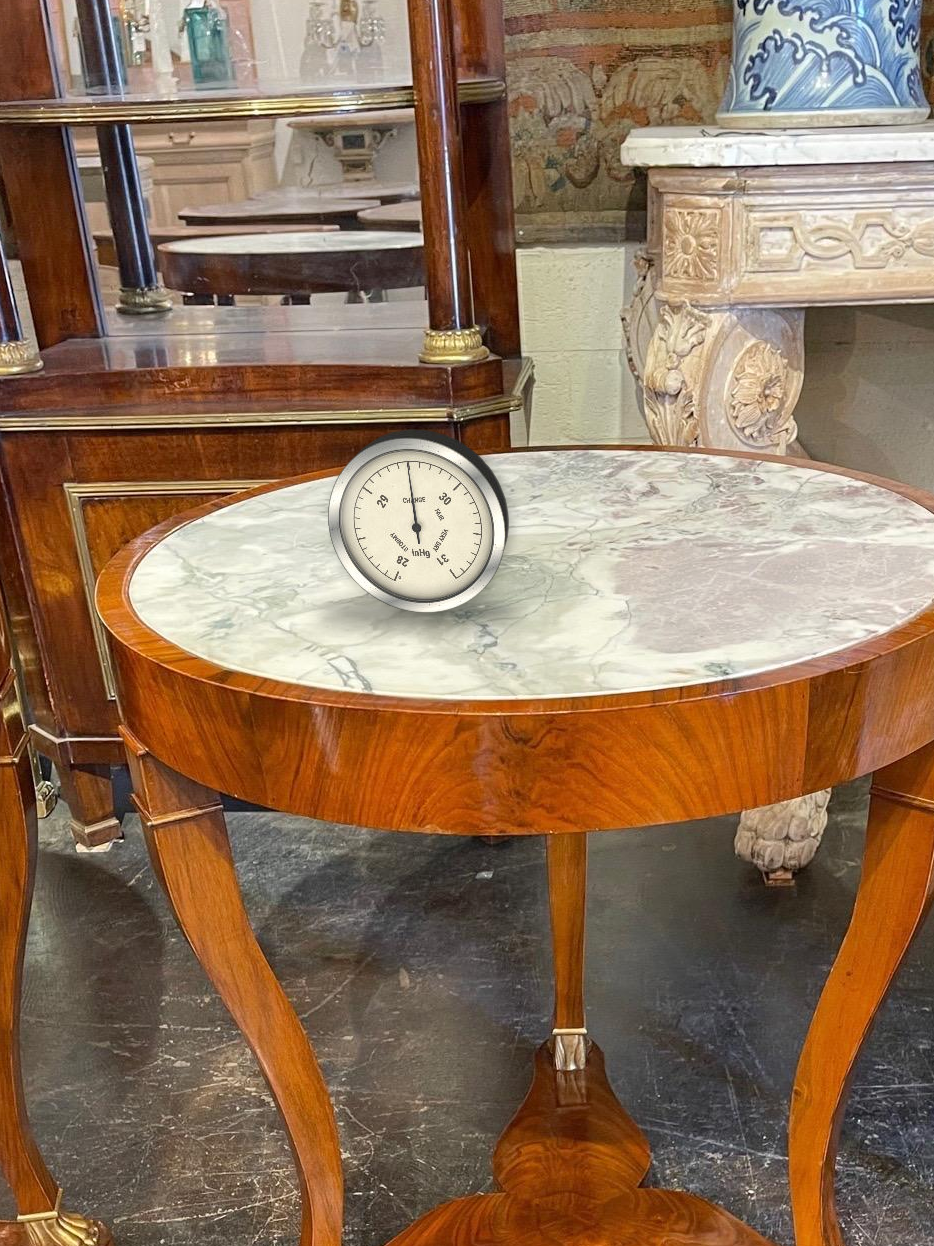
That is **29.5** inHg
